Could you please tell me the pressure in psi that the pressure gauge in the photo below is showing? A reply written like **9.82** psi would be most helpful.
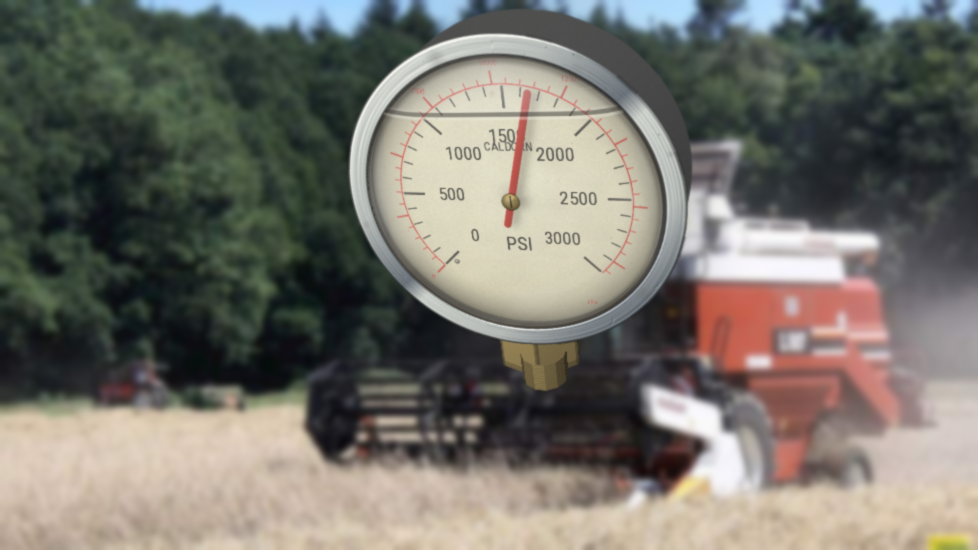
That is **1650** psi
